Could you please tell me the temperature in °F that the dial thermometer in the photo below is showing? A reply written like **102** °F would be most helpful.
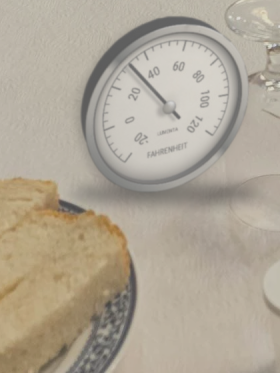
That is **32** °F
